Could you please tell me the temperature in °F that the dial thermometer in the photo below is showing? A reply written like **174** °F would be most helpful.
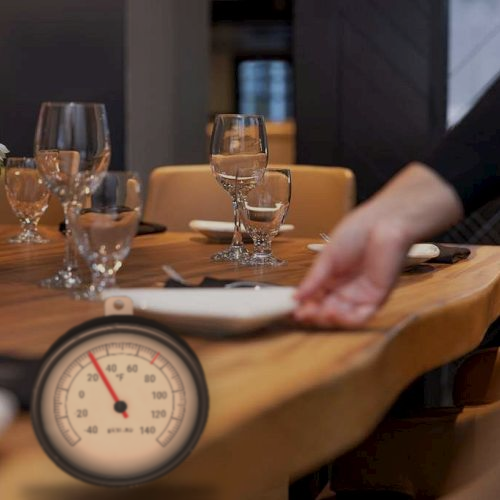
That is **30** °F
